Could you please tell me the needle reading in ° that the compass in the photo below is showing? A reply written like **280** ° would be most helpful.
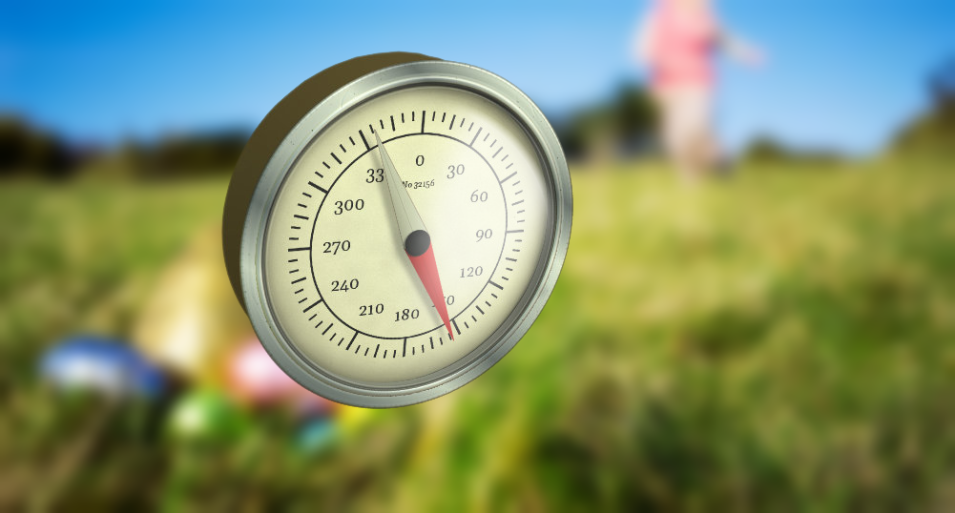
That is **155** °
